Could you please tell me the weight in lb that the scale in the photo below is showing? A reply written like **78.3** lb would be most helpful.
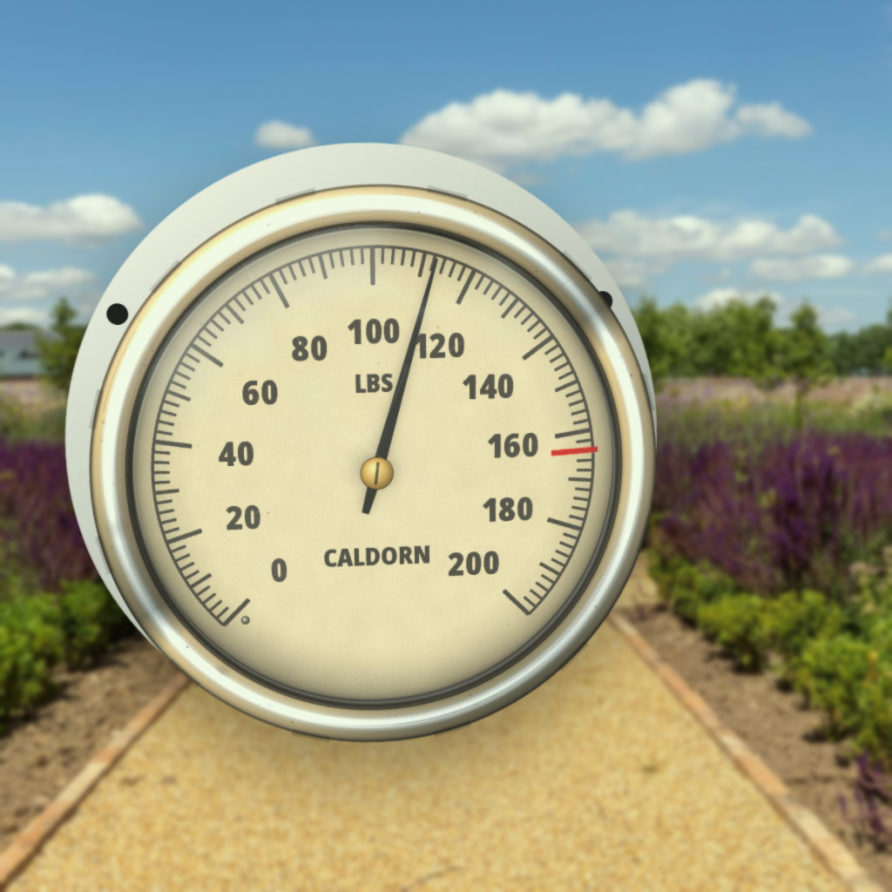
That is **112** lb
